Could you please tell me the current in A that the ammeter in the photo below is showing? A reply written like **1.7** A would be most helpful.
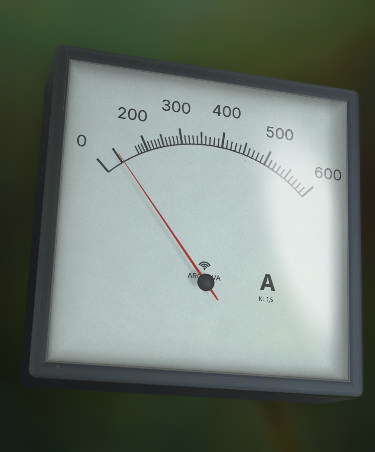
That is **100** A
